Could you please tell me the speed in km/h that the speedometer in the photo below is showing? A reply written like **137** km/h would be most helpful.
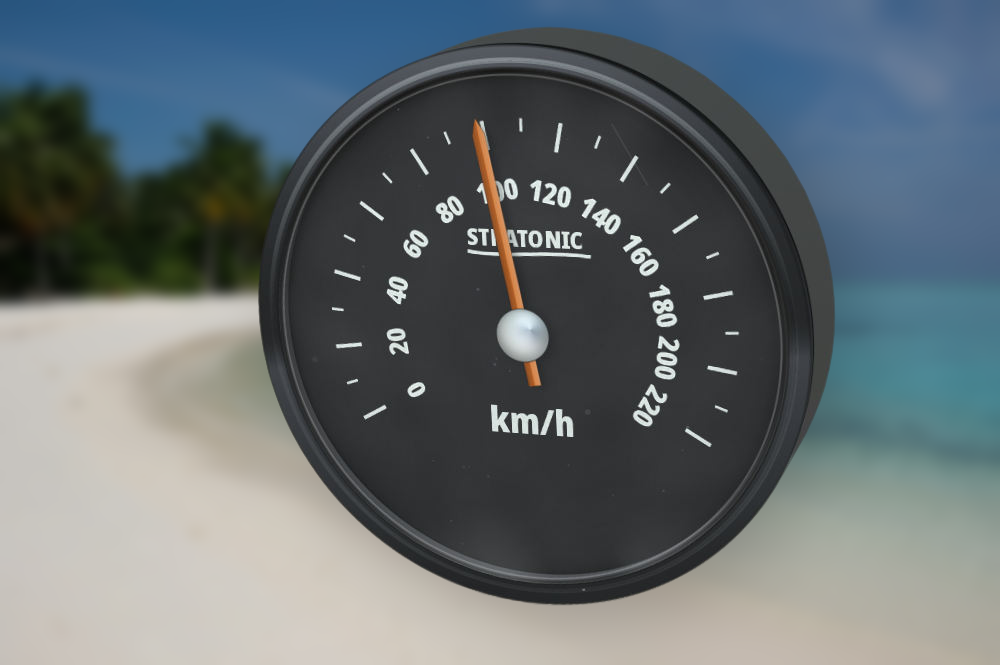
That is **100** km/h
